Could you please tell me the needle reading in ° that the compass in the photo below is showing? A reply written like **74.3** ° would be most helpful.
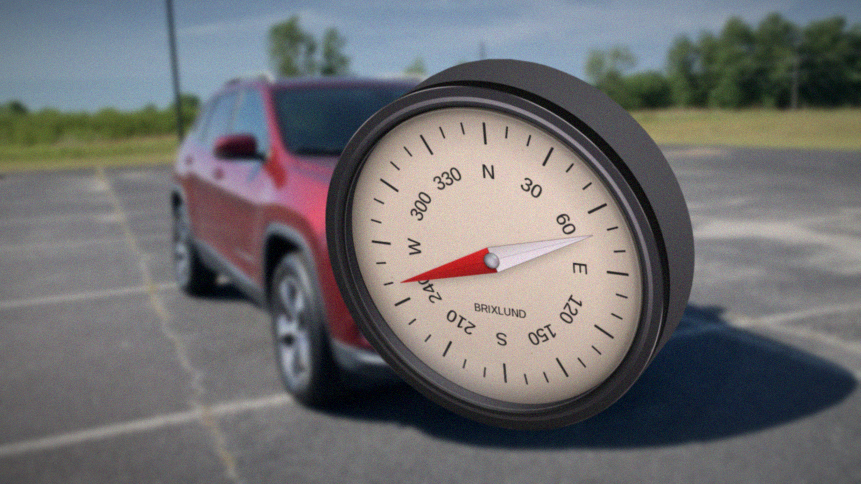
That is **250** °
